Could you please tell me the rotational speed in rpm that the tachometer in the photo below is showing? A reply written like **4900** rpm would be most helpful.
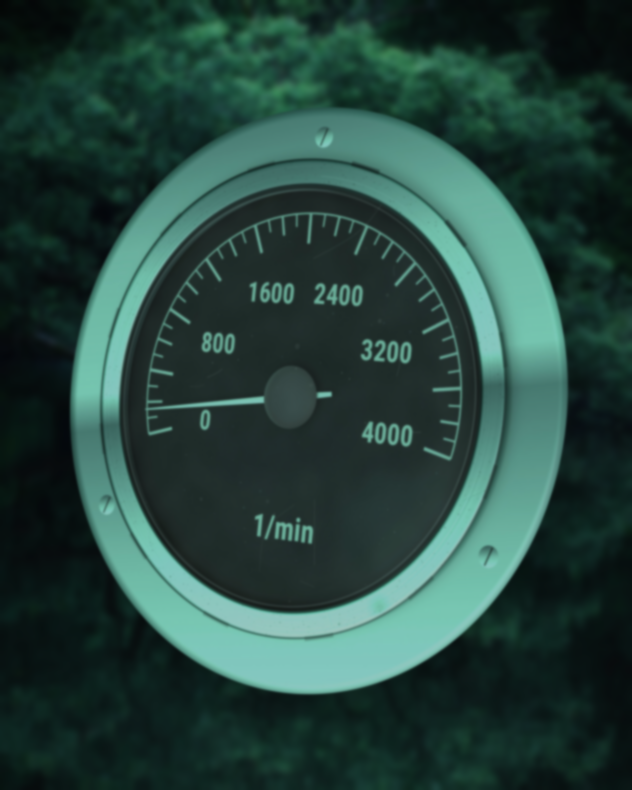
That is **150** rpm
